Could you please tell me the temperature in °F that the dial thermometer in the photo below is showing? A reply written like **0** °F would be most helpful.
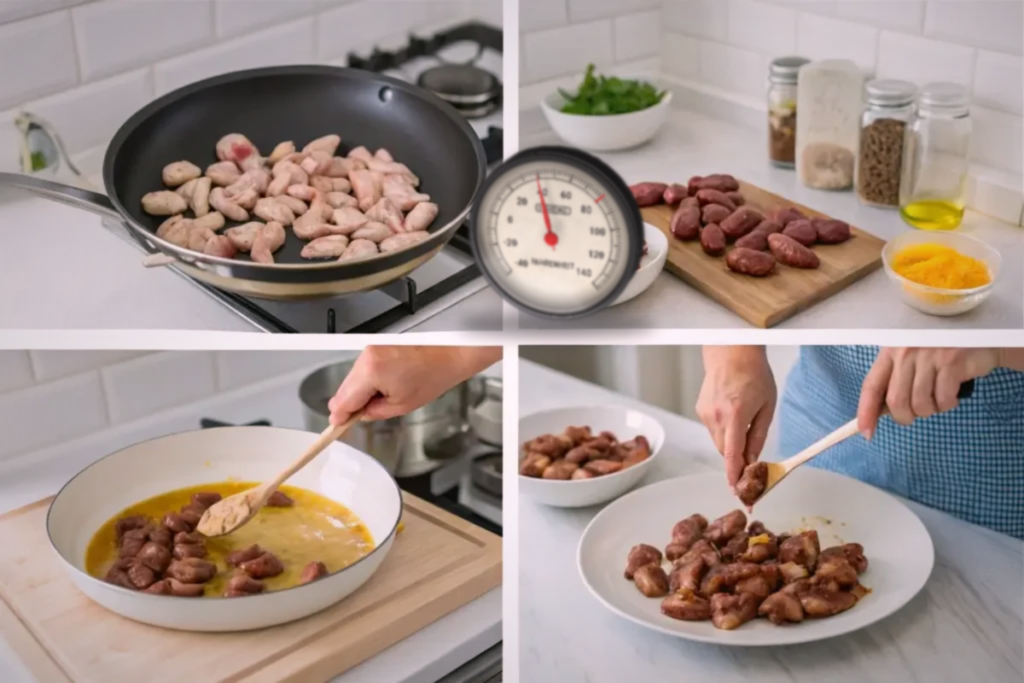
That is **40** °F
